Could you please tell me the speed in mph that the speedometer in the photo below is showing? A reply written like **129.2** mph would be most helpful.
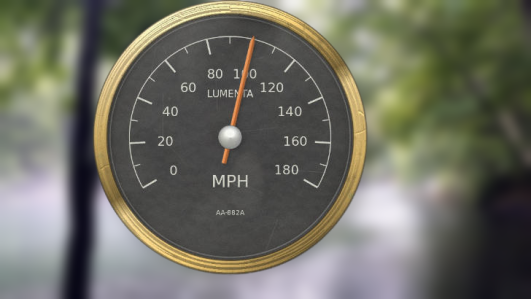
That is **100** mph
